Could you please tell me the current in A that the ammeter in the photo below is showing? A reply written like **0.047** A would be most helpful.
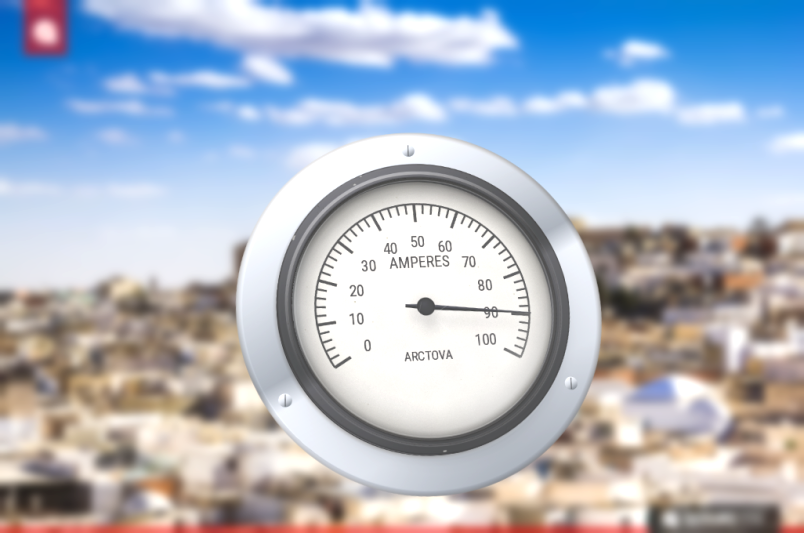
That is **90** A
